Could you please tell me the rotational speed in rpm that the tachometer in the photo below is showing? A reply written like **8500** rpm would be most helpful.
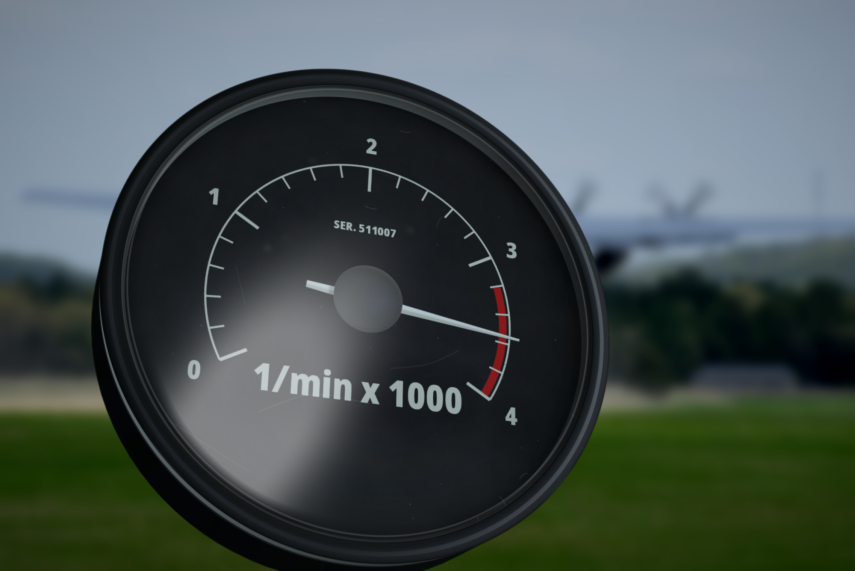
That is **3600** rpm
